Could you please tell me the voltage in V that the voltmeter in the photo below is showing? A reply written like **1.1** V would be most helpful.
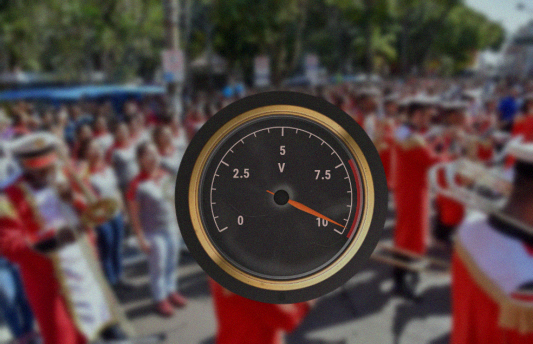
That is **9.75** V
